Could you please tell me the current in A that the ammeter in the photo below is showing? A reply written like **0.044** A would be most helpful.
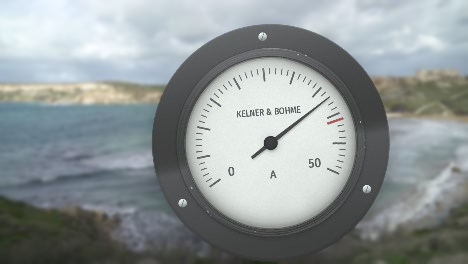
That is **37** A
